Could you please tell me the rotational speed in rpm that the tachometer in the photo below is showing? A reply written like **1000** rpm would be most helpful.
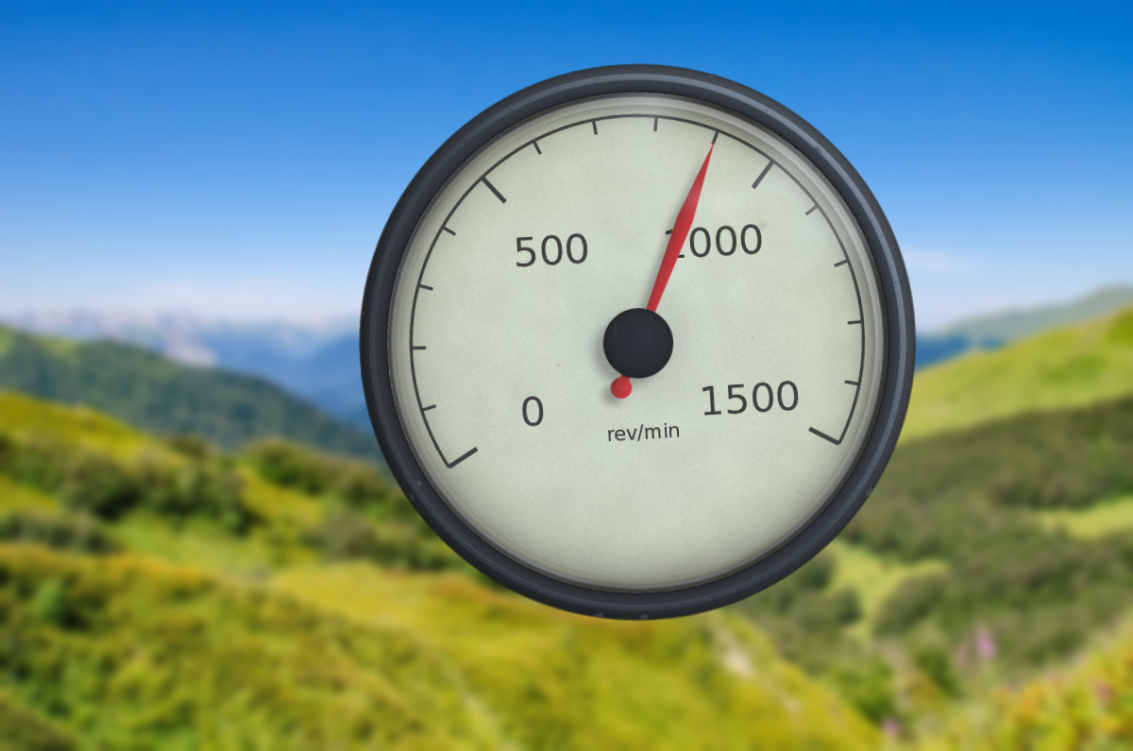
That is **900** rpm
